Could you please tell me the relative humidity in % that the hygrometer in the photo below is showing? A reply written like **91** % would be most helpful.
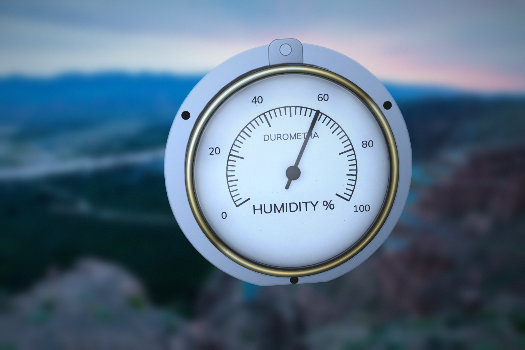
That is **60** %
